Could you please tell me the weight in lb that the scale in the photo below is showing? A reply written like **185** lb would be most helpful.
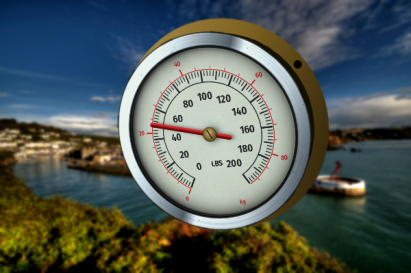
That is **50** lb
